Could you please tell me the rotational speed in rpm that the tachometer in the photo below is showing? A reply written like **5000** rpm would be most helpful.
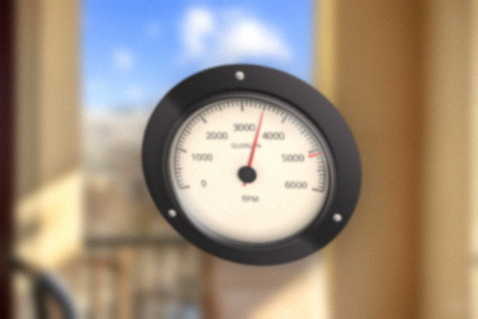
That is **3500** rpm
